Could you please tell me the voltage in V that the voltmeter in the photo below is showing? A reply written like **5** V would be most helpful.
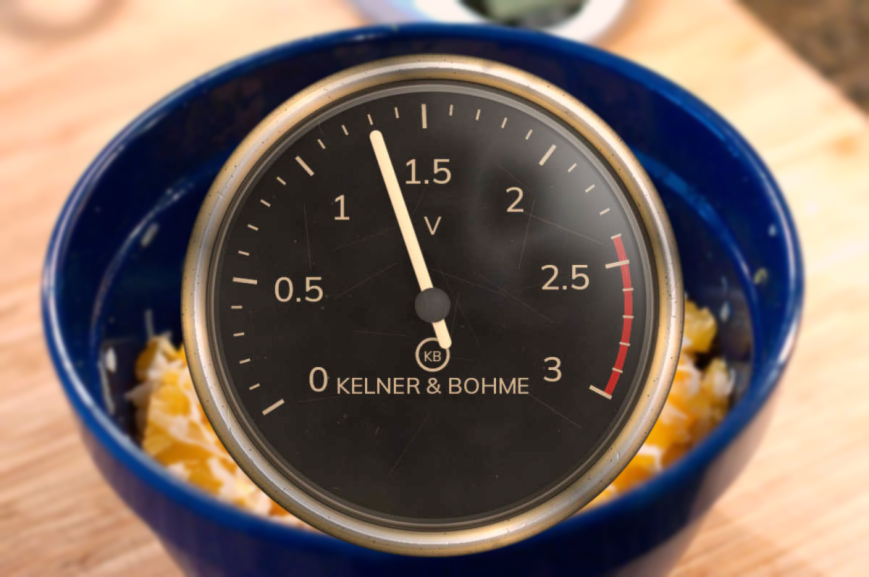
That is **1.3** V
